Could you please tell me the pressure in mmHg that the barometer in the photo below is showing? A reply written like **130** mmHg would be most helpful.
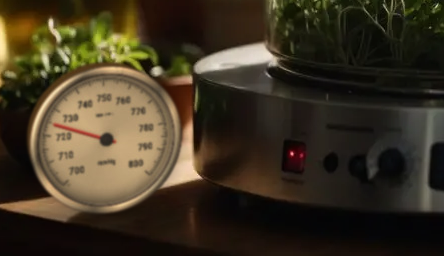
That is **725** mmHg
